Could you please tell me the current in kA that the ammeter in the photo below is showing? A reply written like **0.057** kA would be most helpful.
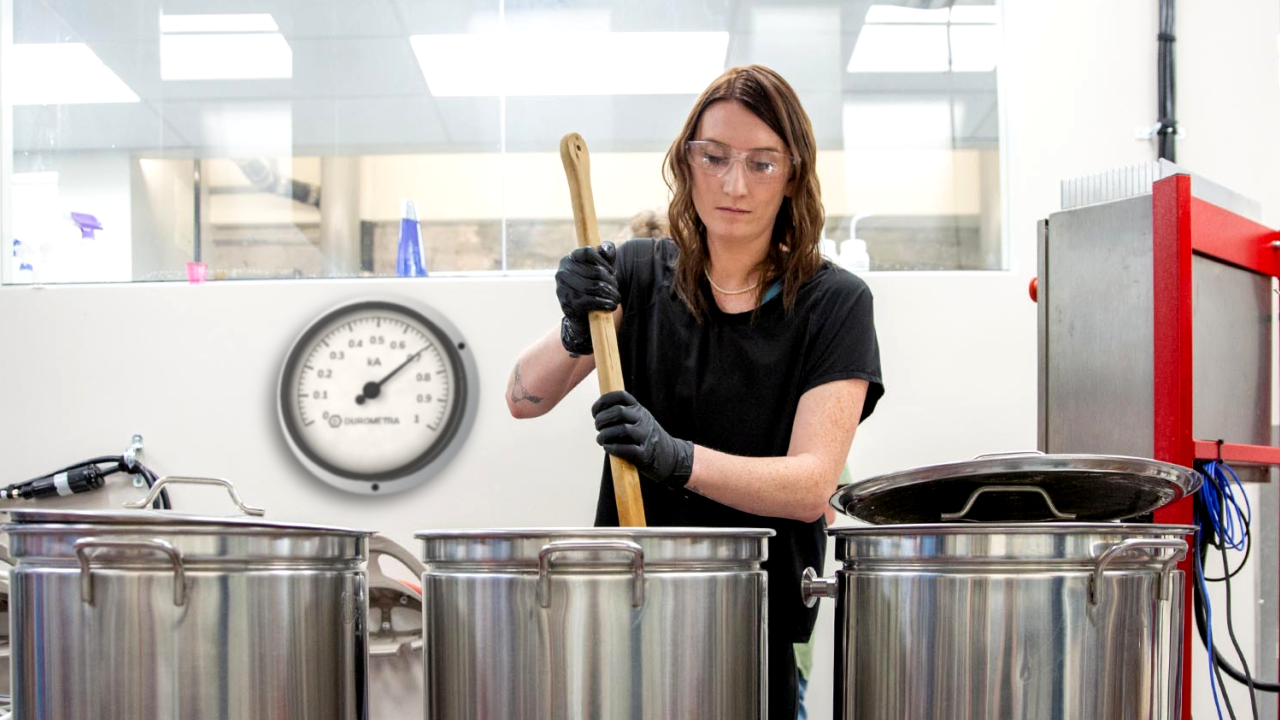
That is **0.7** kA
